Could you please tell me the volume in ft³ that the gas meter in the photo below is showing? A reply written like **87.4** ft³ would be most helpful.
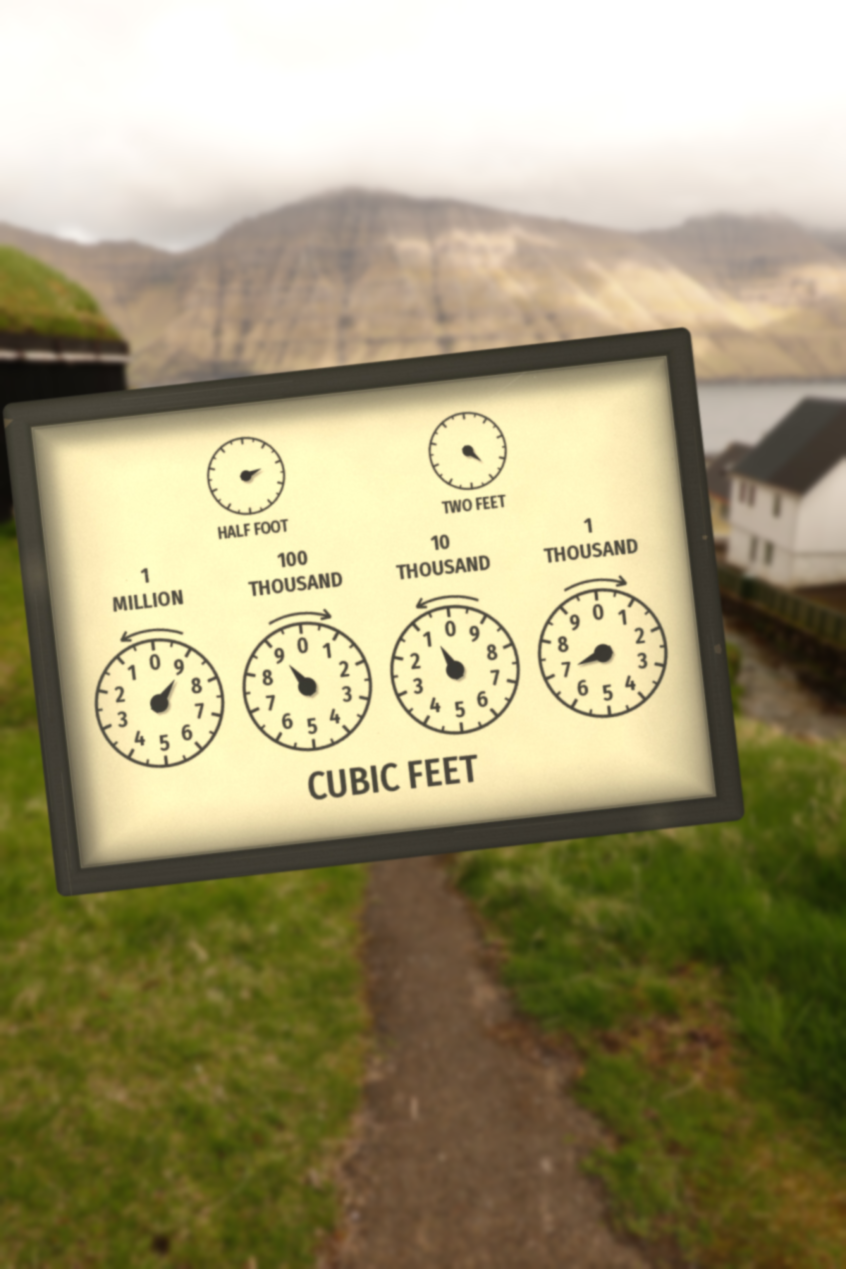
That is **890700** ft³
